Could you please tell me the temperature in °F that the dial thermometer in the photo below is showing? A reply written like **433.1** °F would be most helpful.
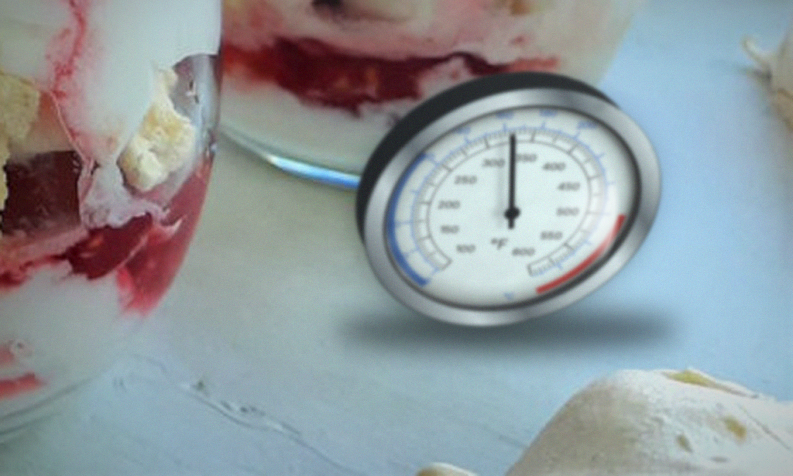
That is **325** °F
